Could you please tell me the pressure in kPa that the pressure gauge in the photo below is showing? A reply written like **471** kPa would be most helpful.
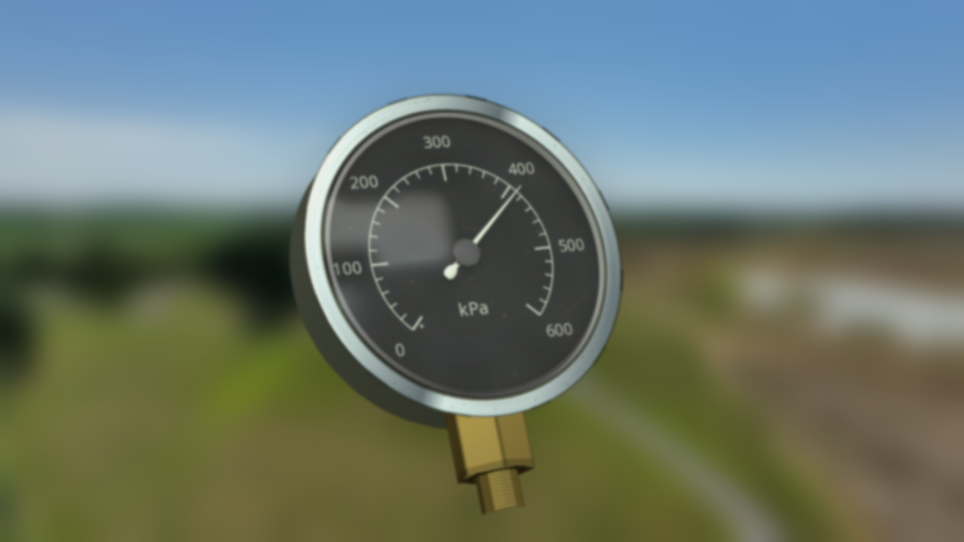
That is **410** kPa
